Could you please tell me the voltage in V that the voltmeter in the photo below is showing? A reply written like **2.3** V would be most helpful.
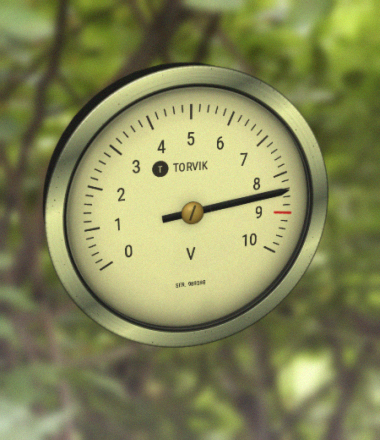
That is **8.4** V
